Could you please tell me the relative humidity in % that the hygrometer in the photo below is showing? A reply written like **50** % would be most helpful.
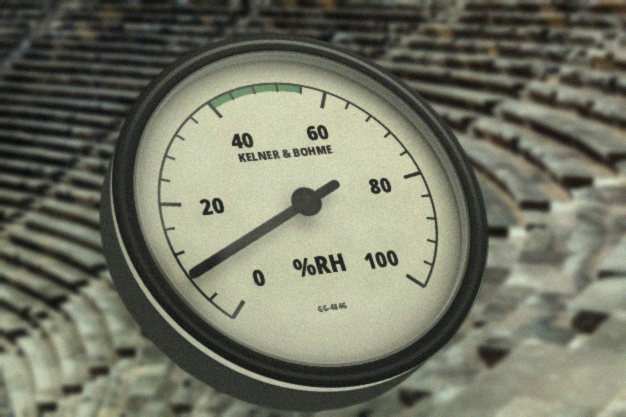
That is **8** %
